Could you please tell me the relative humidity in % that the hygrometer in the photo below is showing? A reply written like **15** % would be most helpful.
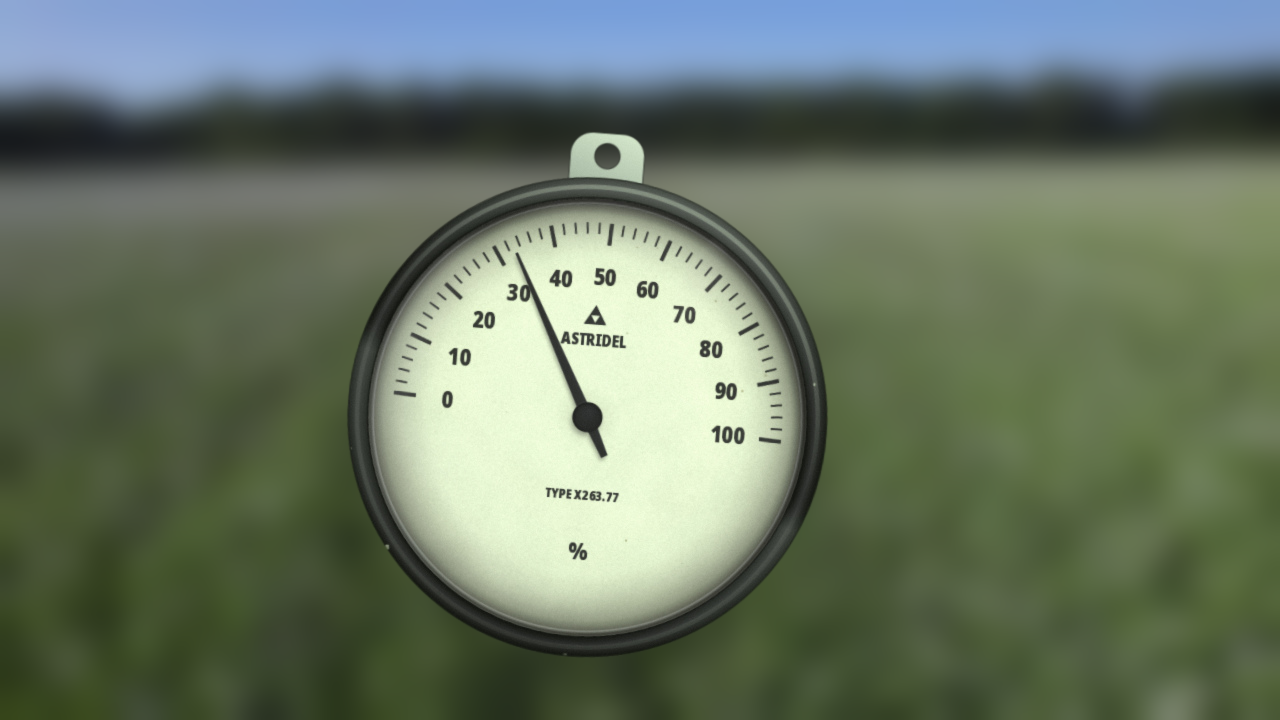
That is **33** %
